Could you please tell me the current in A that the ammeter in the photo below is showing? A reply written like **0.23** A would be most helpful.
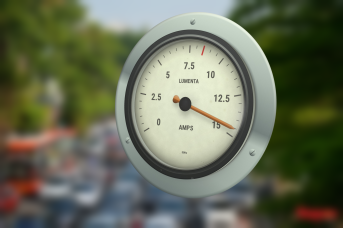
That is **14.5** A
